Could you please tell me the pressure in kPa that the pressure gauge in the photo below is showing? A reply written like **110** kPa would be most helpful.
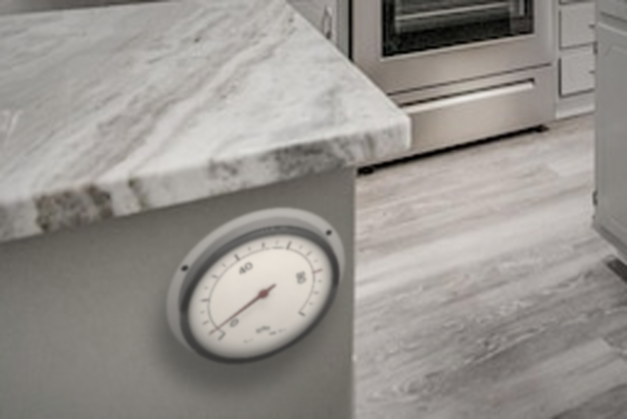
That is **5** kPa
